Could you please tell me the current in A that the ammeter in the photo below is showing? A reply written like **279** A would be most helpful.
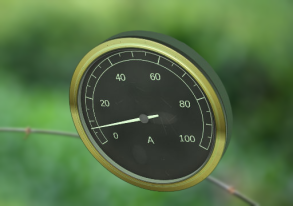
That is **7.5** A
